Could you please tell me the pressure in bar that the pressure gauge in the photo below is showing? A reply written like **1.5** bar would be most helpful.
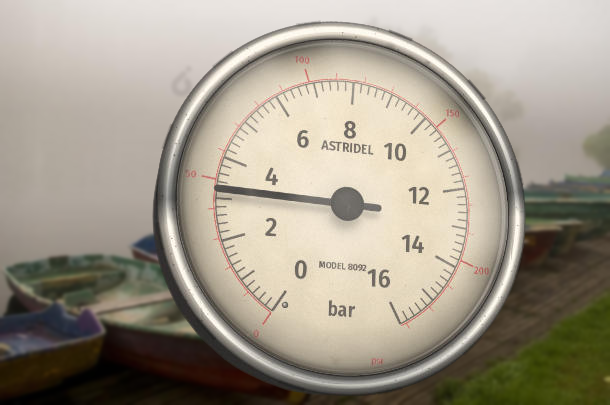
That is **3.2** bar
